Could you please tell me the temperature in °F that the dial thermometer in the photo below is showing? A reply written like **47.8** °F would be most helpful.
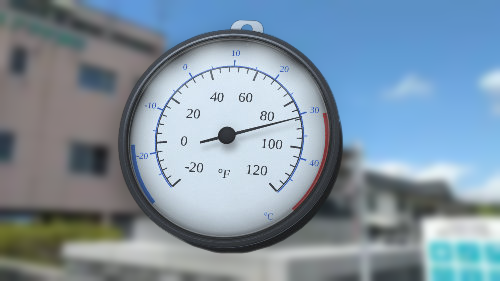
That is **88** °F
